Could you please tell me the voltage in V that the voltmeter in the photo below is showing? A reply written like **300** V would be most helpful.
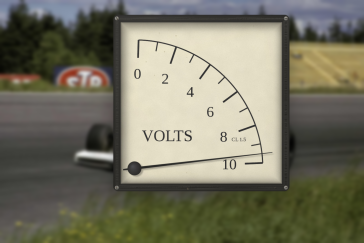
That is **9.5** V
